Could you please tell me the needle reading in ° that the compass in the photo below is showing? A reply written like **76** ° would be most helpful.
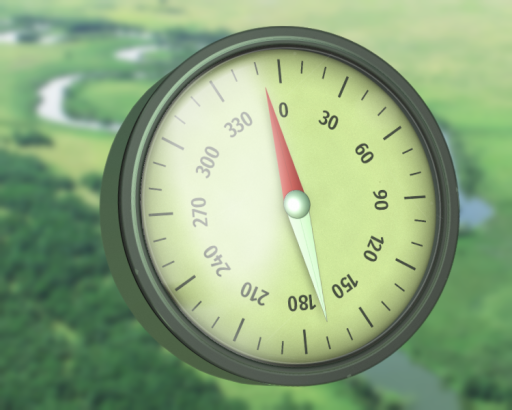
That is **350** °
